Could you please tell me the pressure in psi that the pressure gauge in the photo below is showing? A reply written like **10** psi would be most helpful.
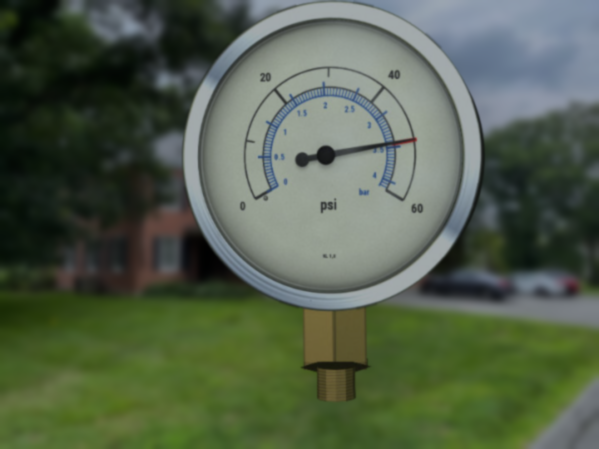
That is **50** psi
